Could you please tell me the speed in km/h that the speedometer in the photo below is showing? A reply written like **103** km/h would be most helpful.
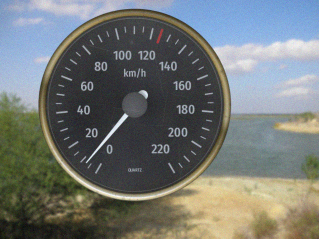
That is **7.5** km/h
